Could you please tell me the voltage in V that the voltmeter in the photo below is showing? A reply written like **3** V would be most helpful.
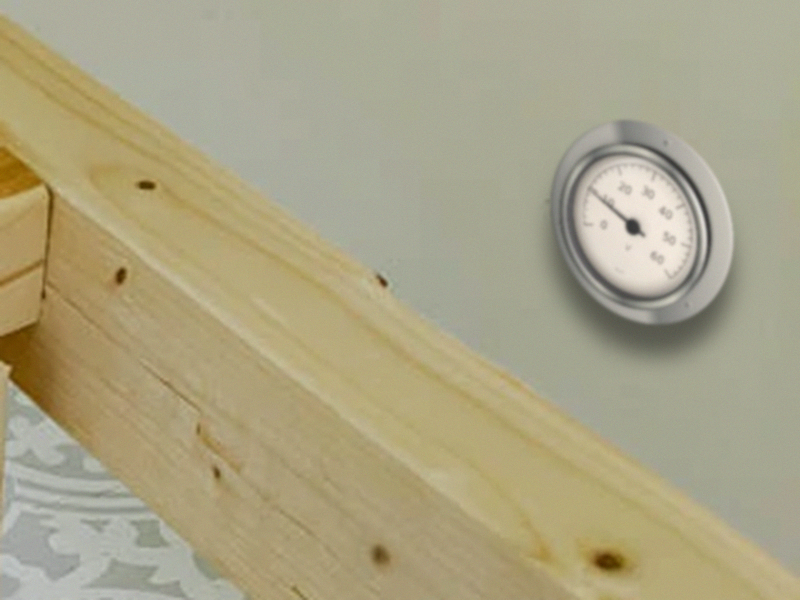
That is **10** V
